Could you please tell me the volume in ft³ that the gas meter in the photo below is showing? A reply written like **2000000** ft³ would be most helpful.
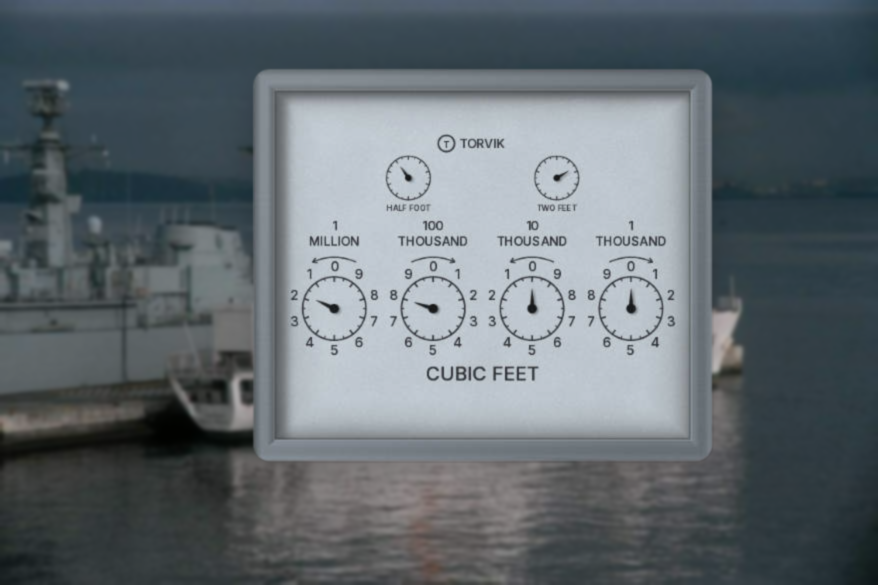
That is **180000** ft³
